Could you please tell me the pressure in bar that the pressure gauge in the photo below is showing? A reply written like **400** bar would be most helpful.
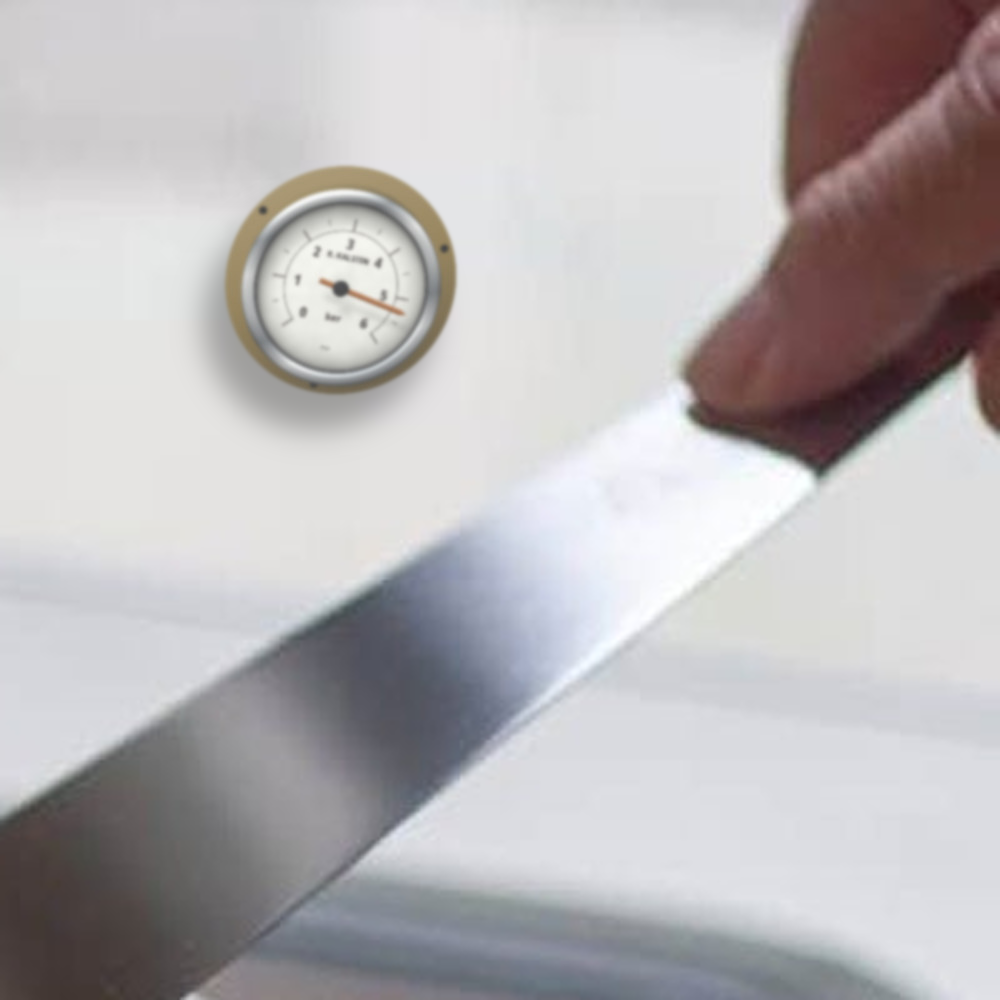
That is **5.25** bar
